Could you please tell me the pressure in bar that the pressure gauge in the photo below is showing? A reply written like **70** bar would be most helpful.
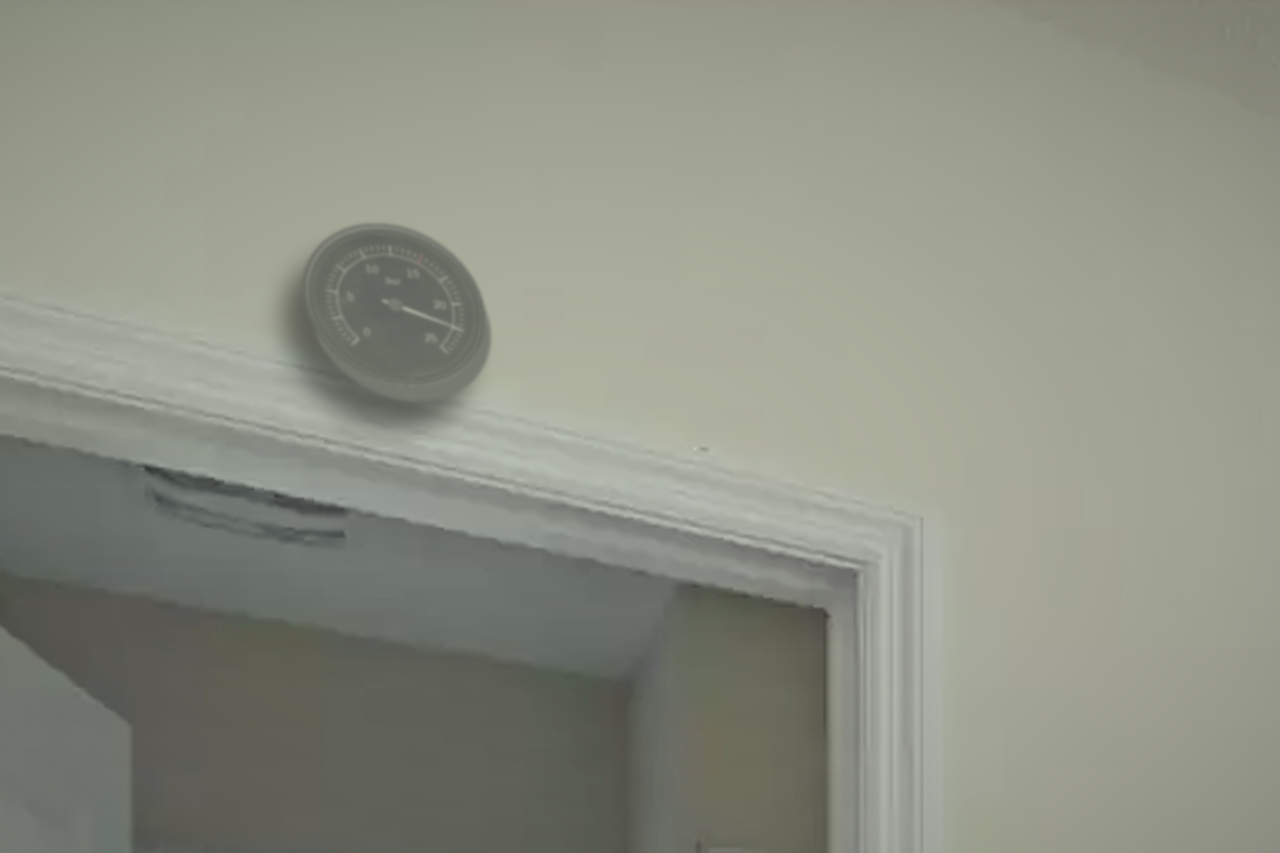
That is **22.5** bar
